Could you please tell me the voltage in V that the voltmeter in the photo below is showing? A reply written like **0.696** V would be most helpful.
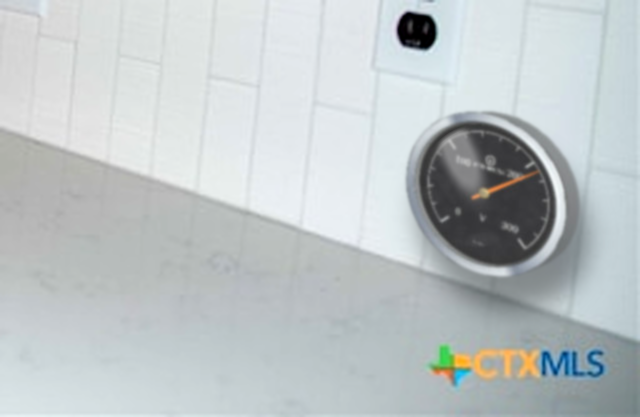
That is **210** V
